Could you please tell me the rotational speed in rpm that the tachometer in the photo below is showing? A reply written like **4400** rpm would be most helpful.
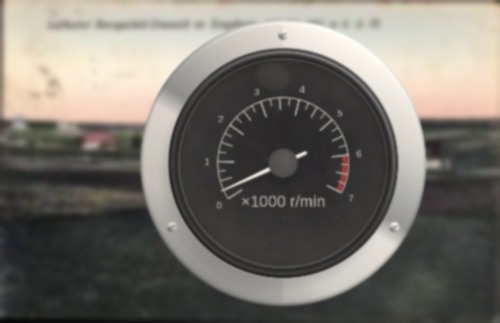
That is **250** rpm
